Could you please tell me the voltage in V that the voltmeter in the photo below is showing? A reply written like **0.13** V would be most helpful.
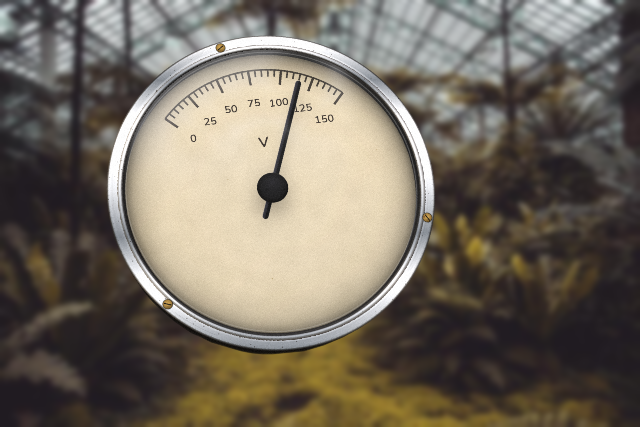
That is **115** V
